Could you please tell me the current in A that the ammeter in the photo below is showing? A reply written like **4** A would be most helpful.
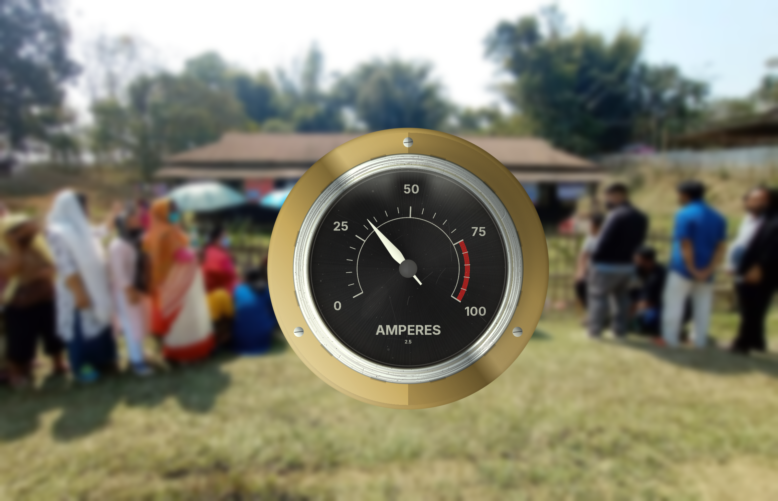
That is **32.5** A
